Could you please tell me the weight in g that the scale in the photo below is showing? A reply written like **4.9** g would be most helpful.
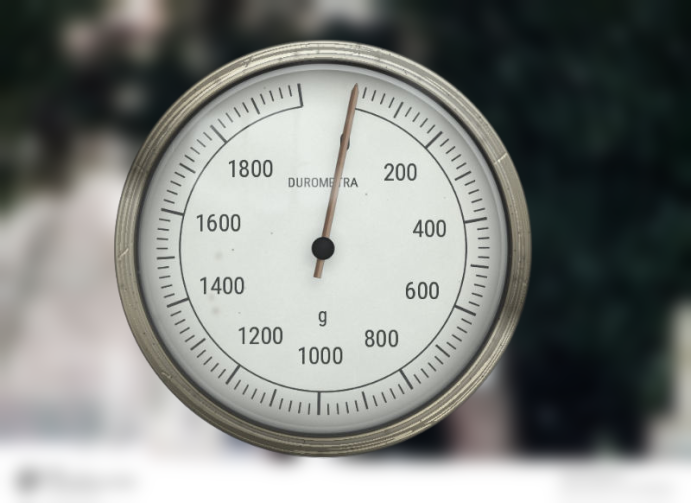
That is **0** g
